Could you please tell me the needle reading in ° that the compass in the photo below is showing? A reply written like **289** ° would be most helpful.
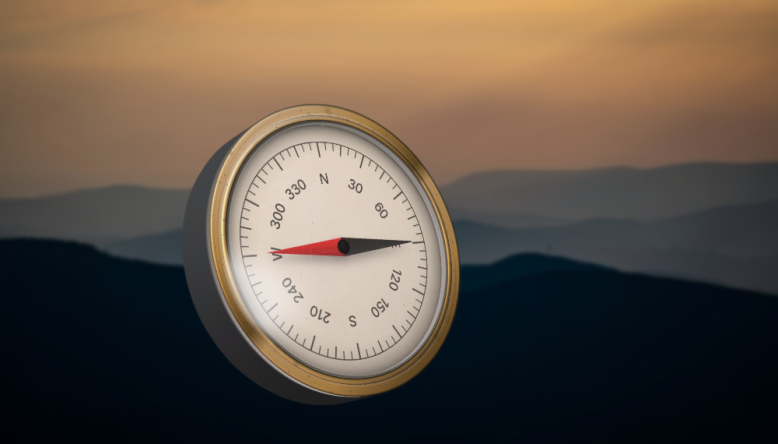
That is **270** °
